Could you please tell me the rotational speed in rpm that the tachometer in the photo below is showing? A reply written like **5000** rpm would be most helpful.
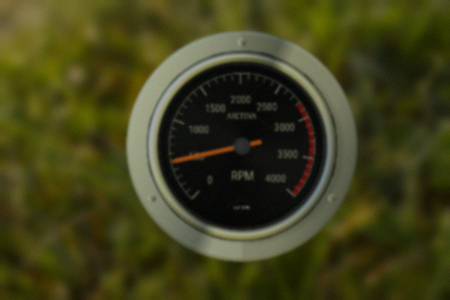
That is **500** rpm
